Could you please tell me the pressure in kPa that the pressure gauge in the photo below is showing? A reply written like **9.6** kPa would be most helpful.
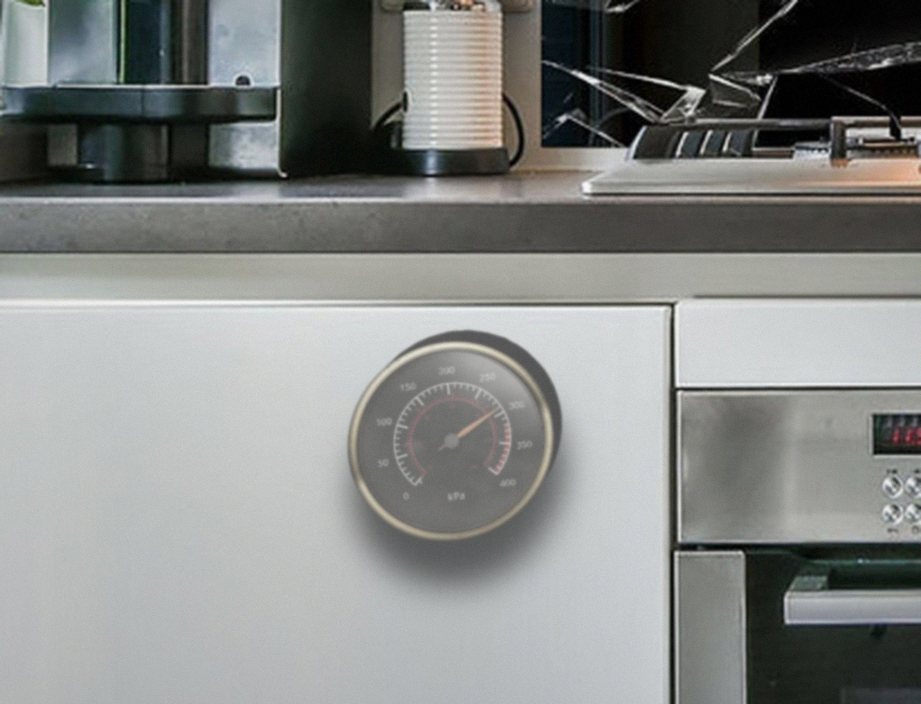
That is **290** kPa
